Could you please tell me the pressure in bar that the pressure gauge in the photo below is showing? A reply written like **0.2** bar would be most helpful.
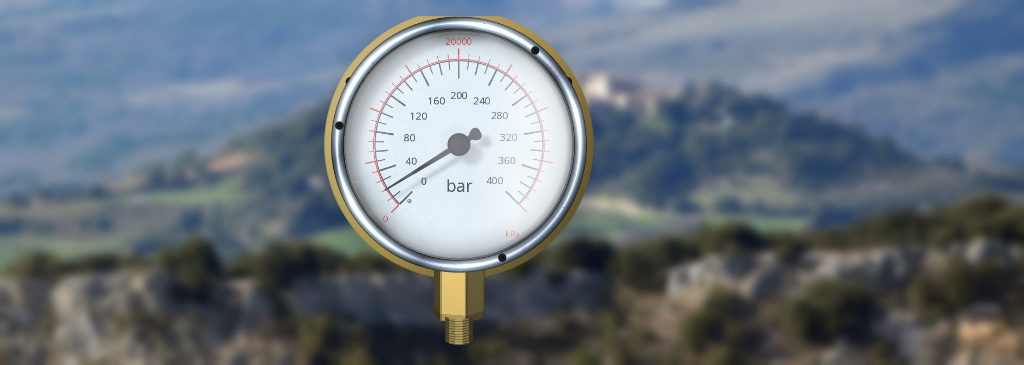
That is **20** bar
